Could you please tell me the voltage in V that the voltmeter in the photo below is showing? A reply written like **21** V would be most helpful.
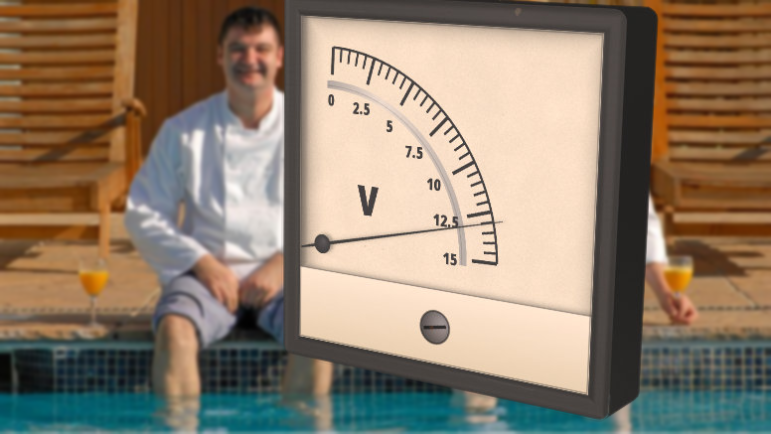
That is **13** V
